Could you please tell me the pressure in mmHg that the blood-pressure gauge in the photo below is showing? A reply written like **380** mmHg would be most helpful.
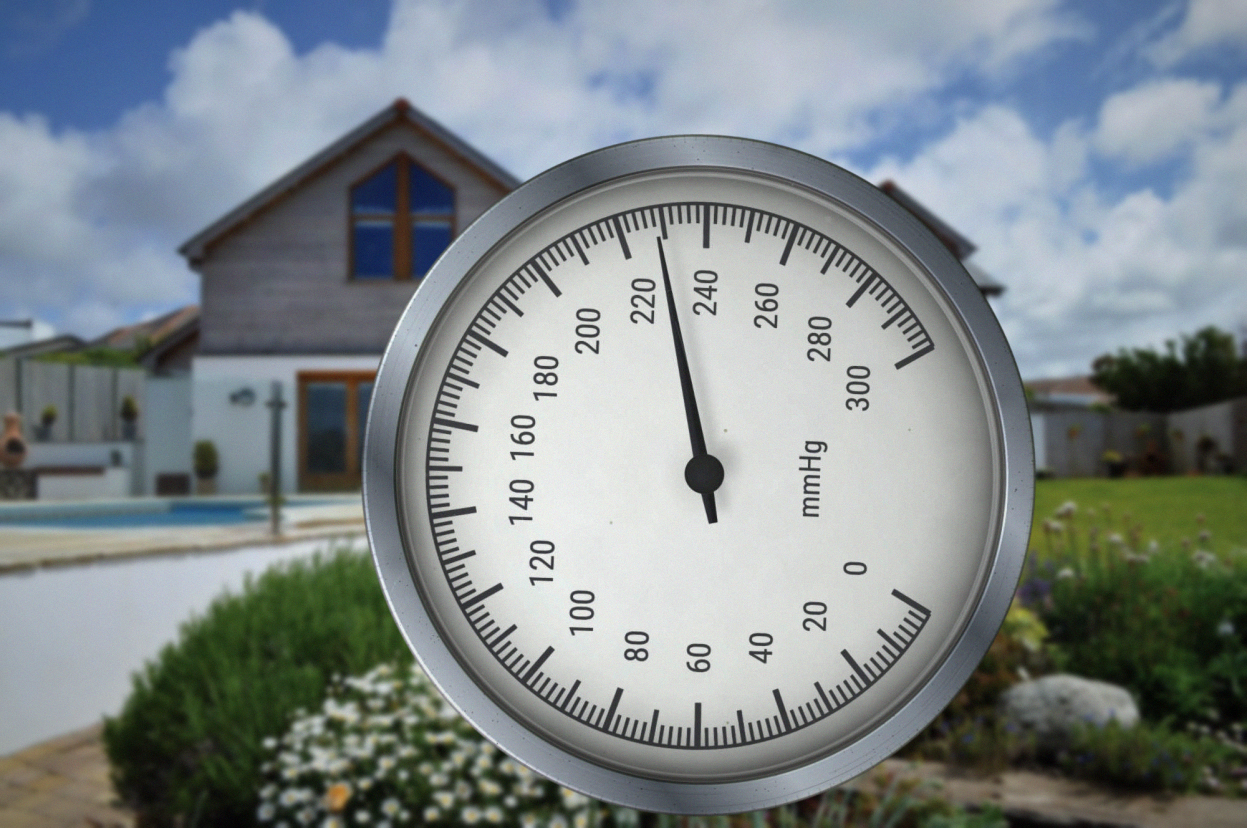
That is **228** mmHg
